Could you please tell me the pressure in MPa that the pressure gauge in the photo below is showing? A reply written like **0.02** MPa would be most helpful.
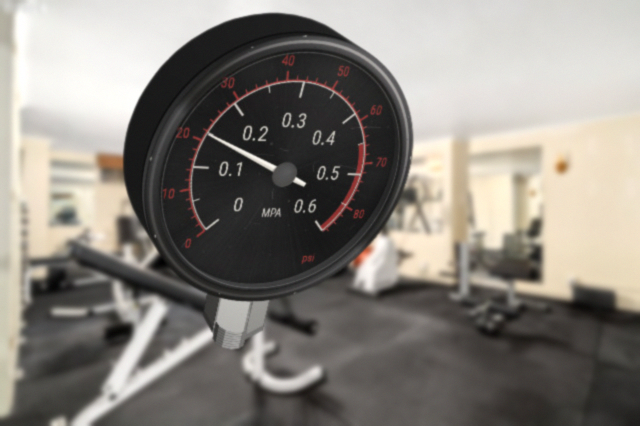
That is **0.15** MPa
